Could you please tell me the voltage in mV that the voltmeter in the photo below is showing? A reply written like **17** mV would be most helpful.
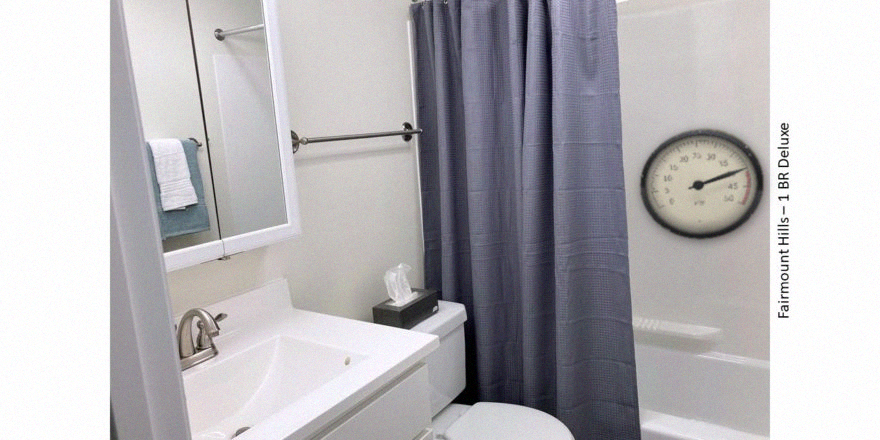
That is **40** mV
